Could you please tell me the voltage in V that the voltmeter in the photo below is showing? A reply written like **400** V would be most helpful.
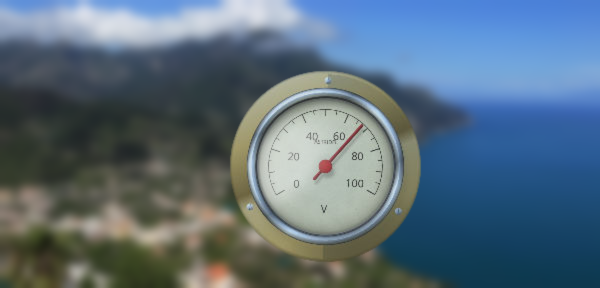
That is **67.5** V
